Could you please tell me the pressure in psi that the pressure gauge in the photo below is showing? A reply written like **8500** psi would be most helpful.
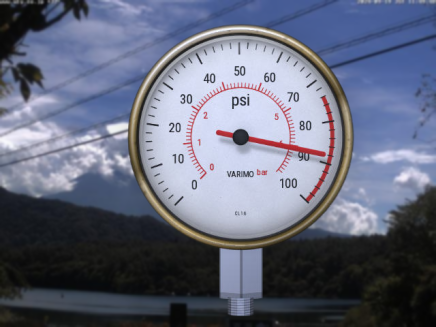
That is **88** psi
